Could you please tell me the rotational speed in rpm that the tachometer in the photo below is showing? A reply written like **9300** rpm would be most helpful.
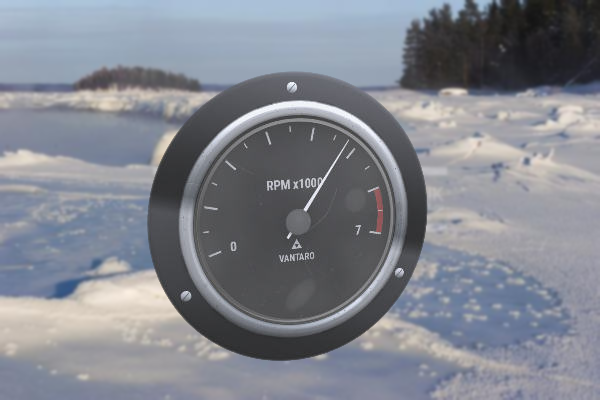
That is **4750** rpm
